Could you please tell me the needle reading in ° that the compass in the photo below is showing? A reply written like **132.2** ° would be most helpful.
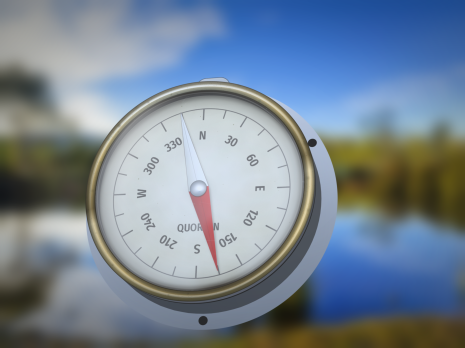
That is **165** °
